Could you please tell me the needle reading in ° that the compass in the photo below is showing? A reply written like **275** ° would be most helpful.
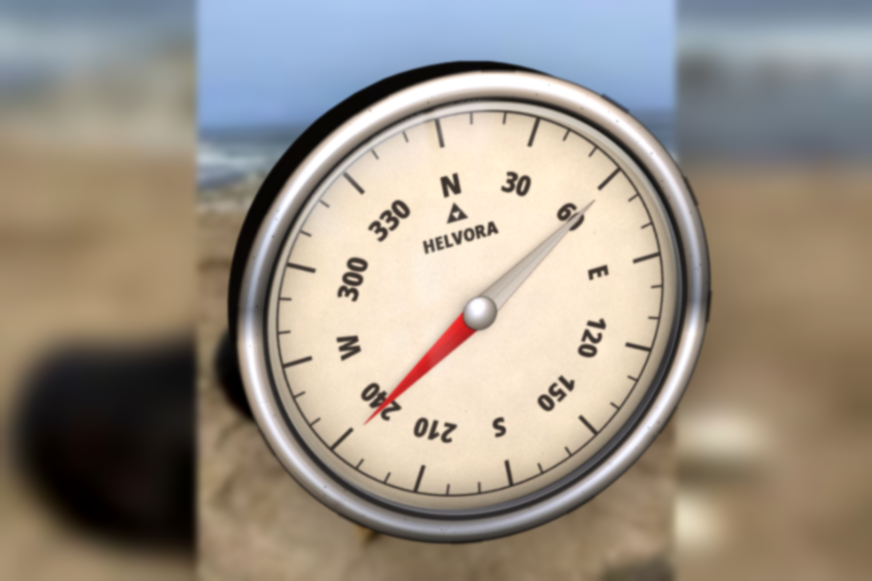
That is **240** °
